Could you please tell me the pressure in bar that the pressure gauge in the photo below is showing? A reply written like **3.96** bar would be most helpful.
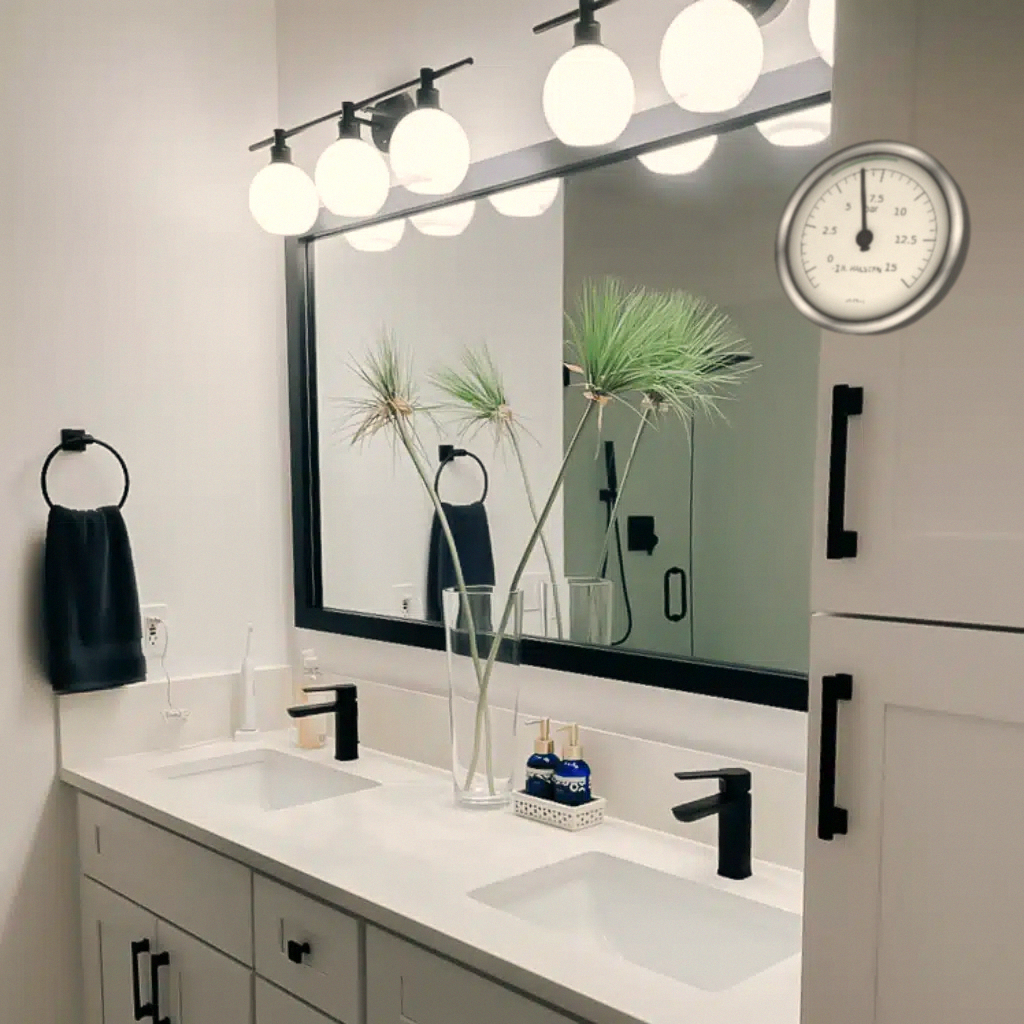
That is **6.5** bar
